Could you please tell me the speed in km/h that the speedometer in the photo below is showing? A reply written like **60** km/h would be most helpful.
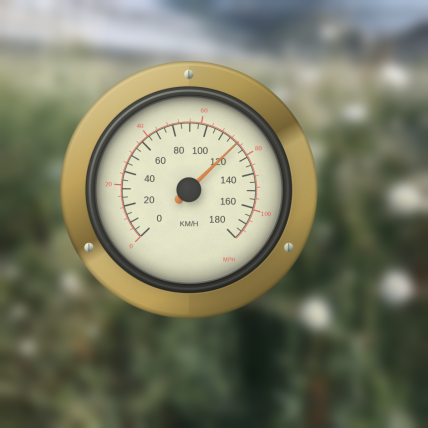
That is **120** km/h
